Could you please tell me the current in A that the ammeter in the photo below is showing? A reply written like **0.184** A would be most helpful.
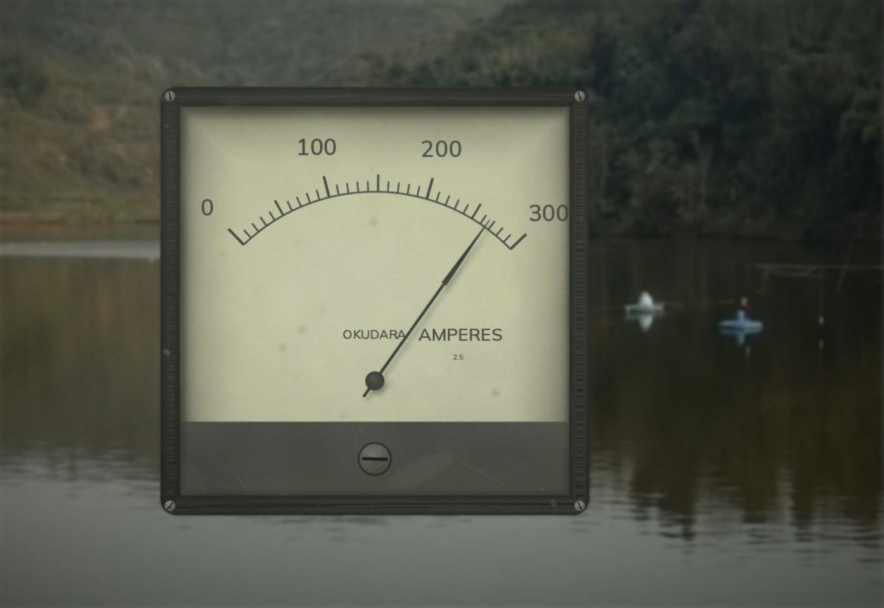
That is **265** A
